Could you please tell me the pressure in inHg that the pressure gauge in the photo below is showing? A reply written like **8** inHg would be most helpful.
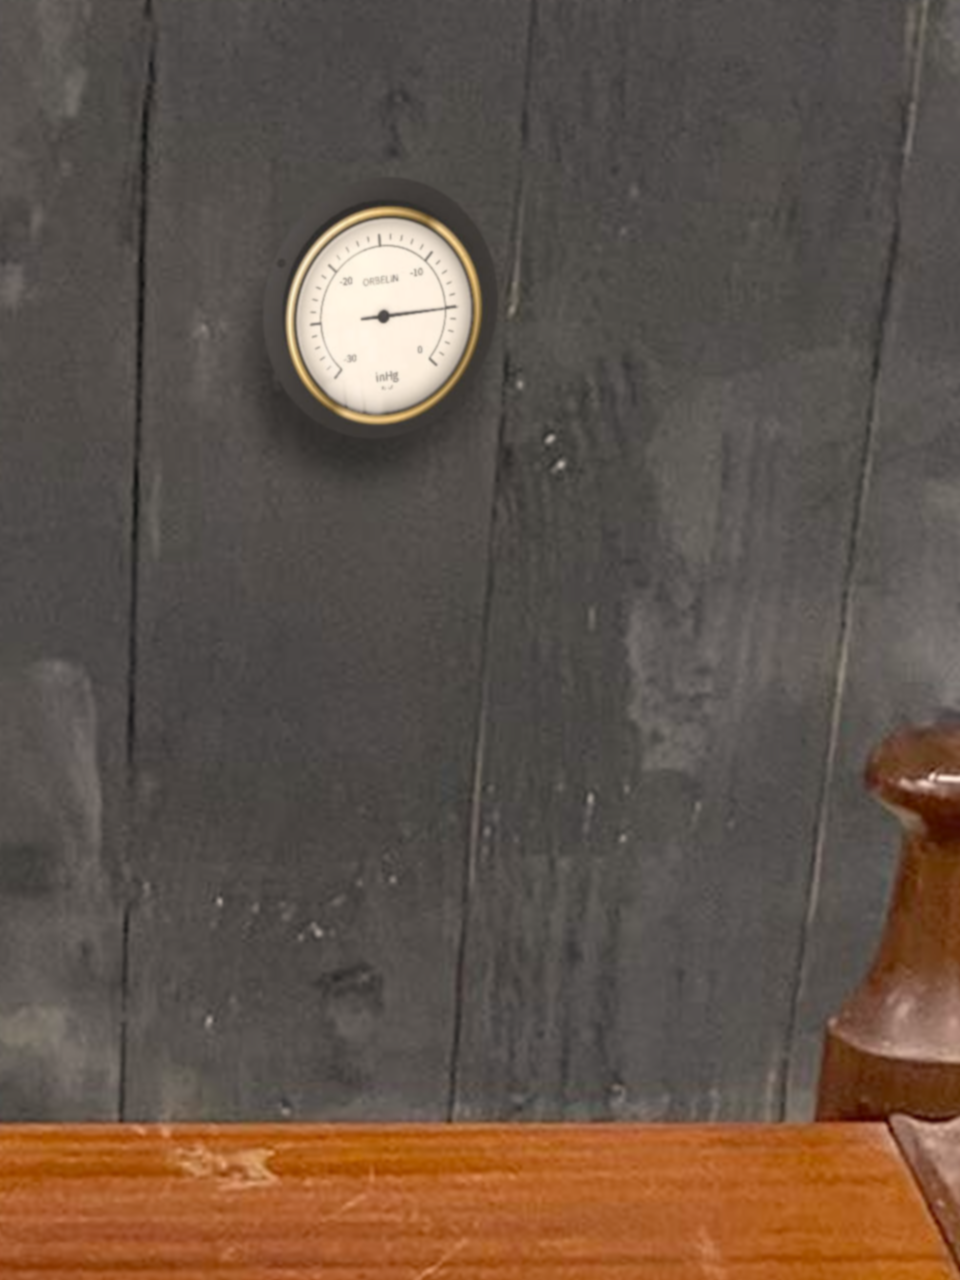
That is **-5** inHg
